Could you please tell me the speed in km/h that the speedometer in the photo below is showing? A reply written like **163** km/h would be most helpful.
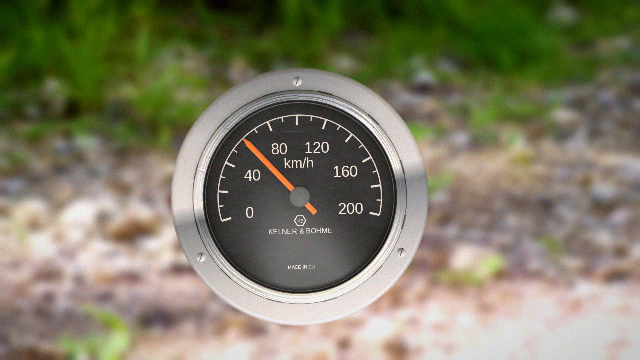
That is **60** km/h
